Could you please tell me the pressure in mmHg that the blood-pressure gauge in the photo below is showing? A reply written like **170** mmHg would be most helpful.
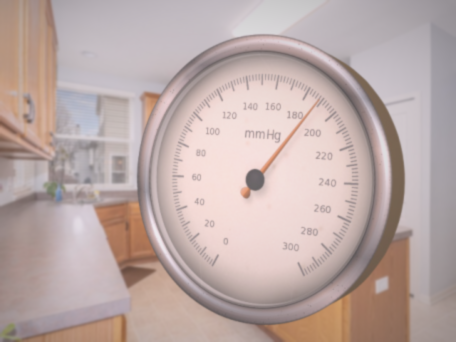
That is **190** mmHg
